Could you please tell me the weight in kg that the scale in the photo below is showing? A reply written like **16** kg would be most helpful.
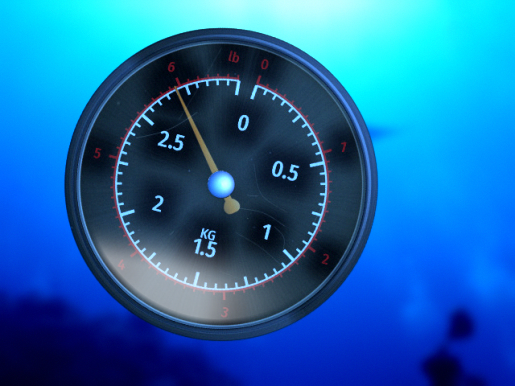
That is **2.7** kg
